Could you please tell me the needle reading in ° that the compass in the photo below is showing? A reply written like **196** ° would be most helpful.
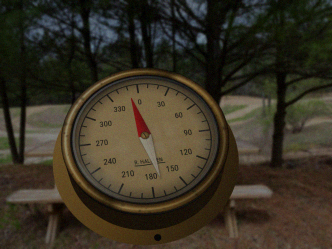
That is **350** °
